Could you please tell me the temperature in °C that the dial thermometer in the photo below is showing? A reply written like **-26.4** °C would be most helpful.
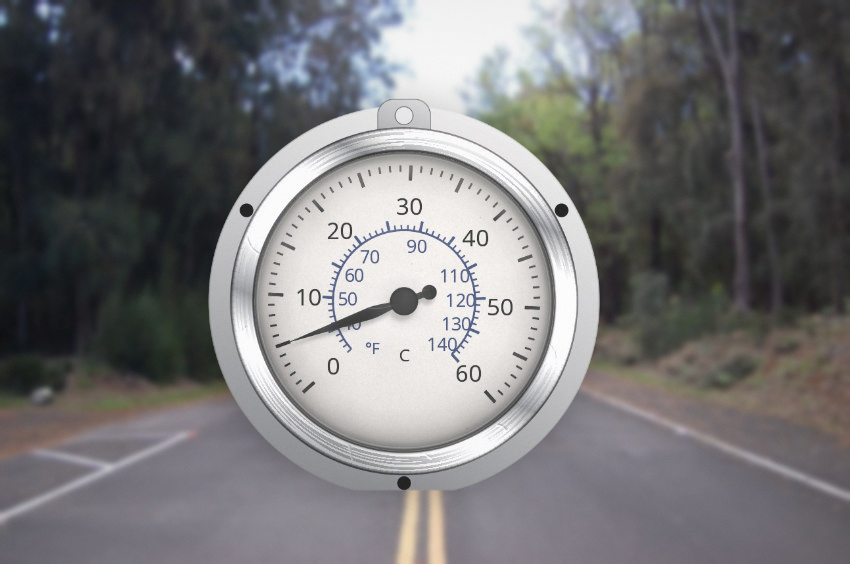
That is **5** °C
